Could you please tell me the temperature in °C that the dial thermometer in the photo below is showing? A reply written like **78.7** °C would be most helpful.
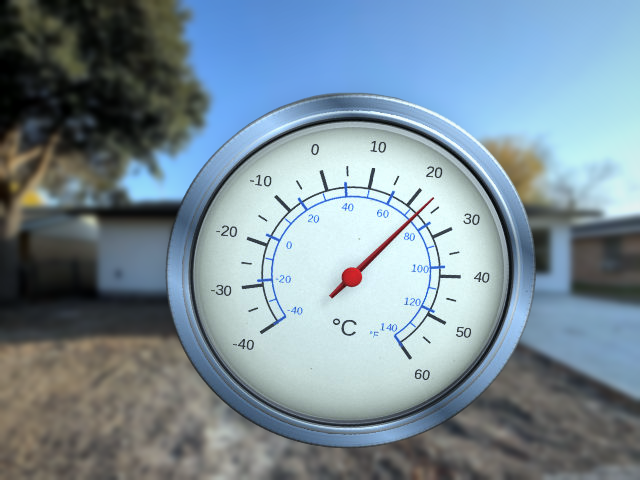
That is **22.5** °C
